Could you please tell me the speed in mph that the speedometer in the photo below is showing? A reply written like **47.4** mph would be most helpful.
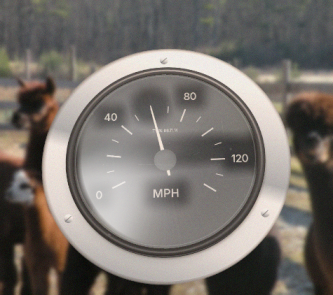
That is **60** mph
